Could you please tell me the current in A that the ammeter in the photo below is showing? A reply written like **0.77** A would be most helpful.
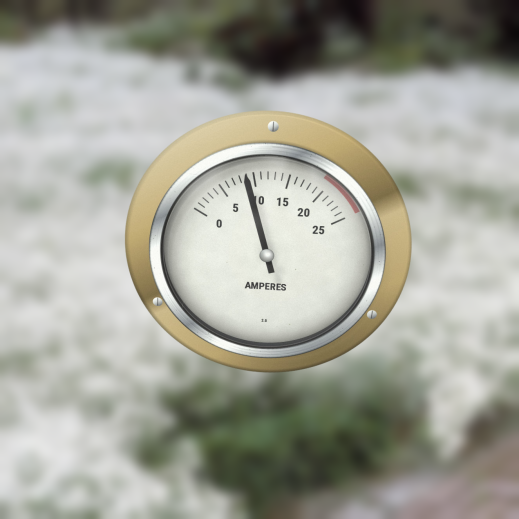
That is **9** A
